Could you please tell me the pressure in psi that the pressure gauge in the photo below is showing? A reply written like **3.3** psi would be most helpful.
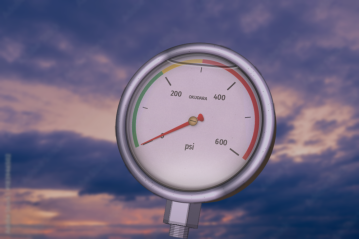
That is **0** psi
